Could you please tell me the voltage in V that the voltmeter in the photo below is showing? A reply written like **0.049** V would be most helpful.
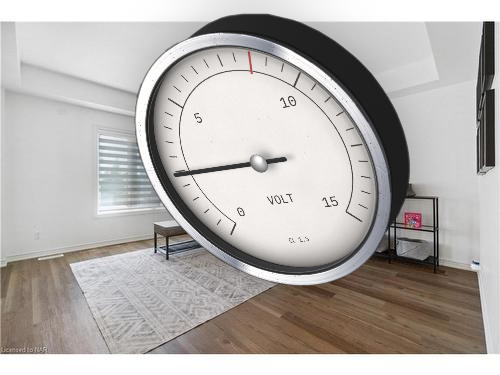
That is **2.5** V
